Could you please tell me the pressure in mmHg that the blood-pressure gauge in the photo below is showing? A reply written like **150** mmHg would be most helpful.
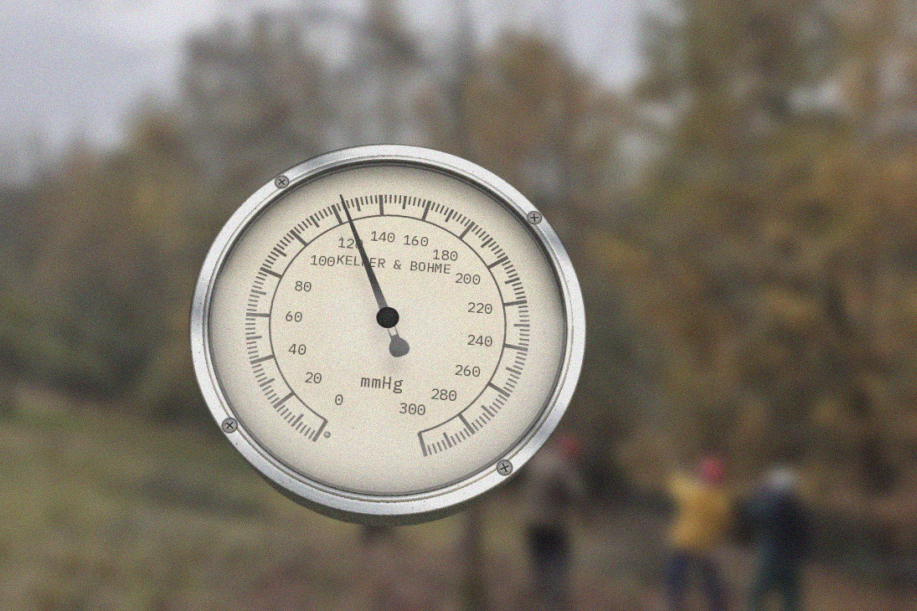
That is **124** mmHg
